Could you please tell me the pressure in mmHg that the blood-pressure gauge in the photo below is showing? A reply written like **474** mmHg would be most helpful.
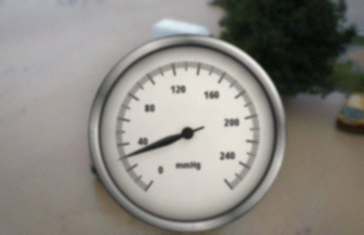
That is **30** mmHg
